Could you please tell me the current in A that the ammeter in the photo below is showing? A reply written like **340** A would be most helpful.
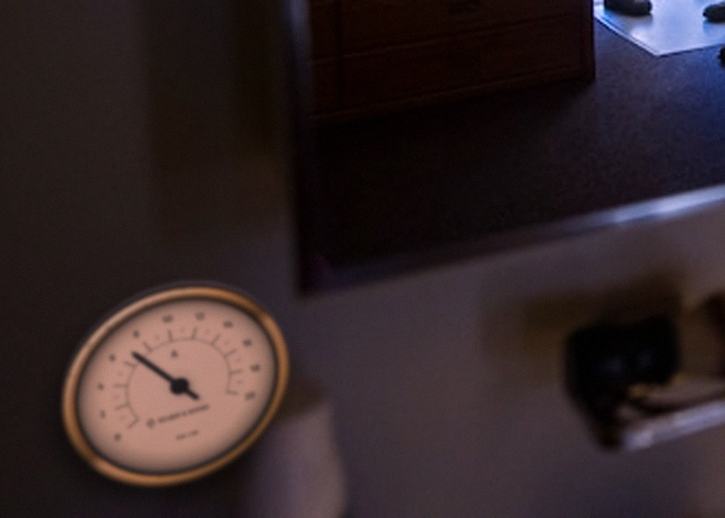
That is **7** A
